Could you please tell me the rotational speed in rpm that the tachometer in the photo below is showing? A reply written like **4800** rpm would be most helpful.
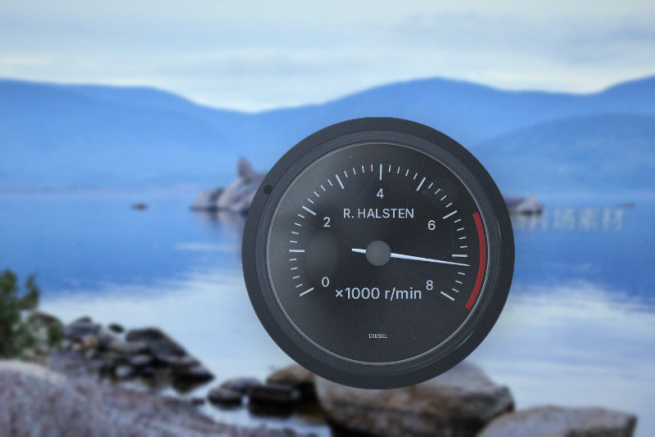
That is **7200** rpm
